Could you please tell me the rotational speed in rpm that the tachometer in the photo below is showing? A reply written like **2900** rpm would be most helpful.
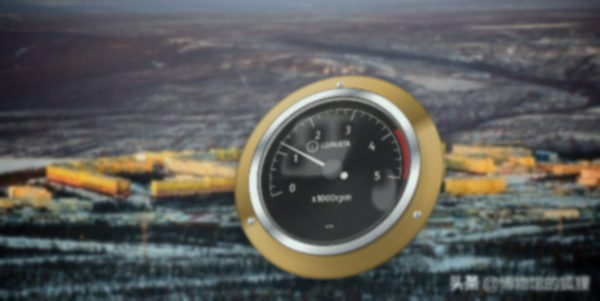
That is **1200** rpm
